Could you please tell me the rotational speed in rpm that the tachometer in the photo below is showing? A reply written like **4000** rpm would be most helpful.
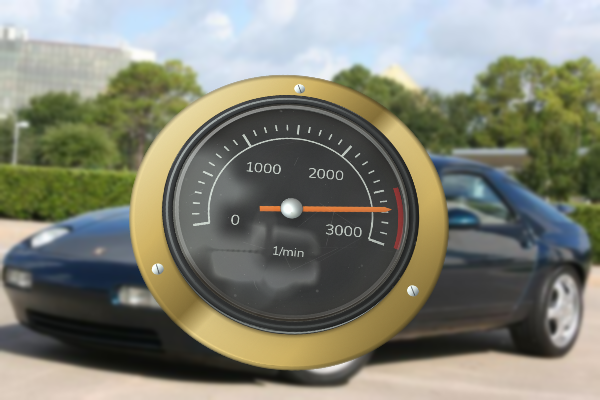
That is **2700** rpm
